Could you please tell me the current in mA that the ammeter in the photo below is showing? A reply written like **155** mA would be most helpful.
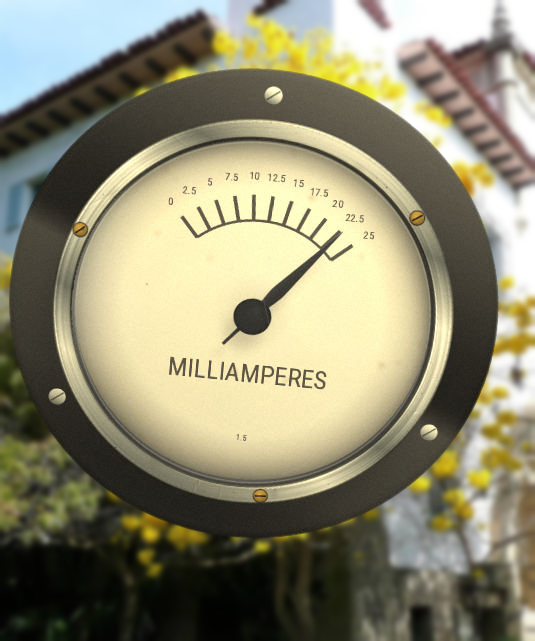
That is **22.5** mA
